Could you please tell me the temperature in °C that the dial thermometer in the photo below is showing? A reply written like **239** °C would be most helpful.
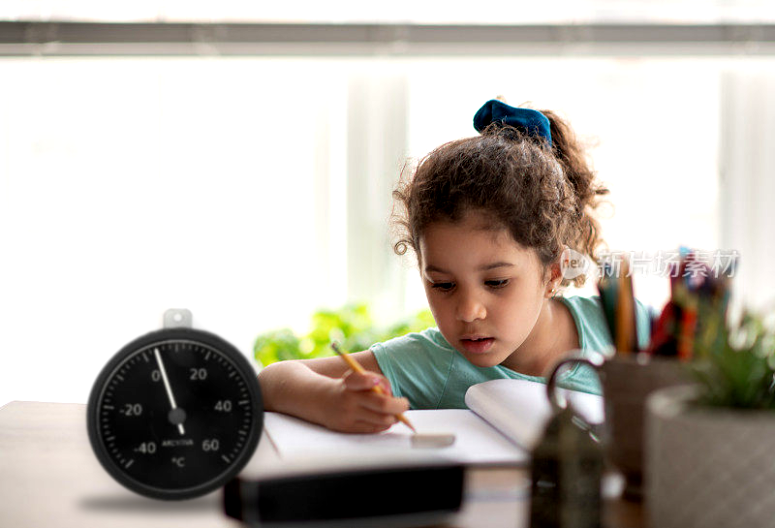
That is **4** °C
